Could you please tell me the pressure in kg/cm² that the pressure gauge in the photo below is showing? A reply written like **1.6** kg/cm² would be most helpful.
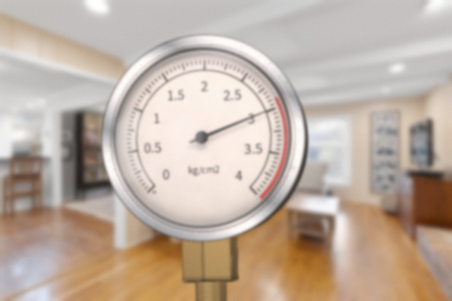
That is **3** kg/cm²
